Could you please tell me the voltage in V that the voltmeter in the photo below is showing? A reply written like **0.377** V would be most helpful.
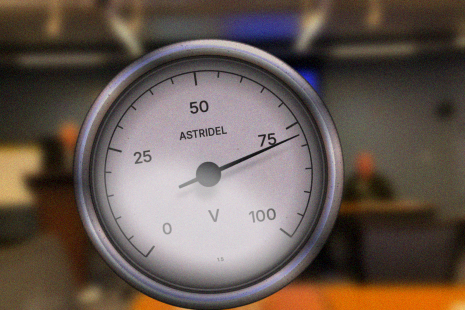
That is **77.5** V
